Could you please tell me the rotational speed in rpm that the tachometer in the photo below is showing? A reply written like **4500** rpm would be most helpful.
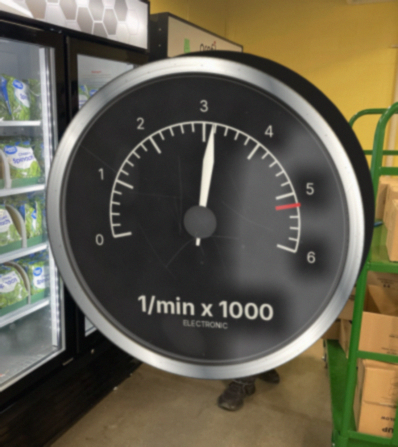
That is **3200** rpm
